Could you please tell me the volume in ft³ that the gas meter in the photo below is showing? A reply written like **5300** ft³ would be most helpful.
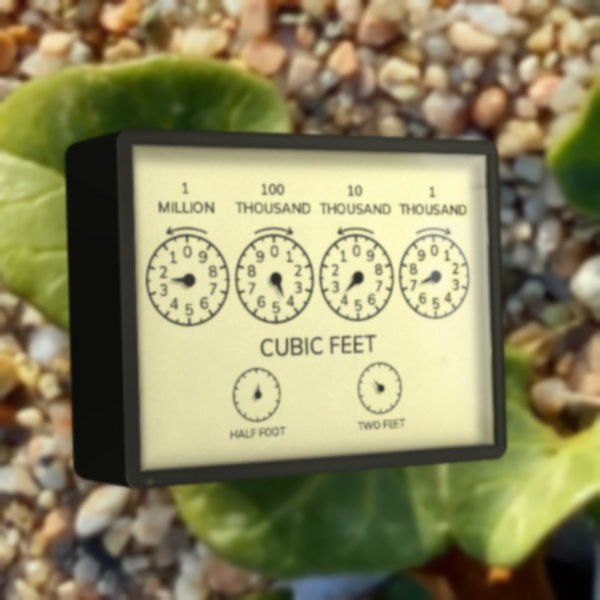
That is **243700** ft³
